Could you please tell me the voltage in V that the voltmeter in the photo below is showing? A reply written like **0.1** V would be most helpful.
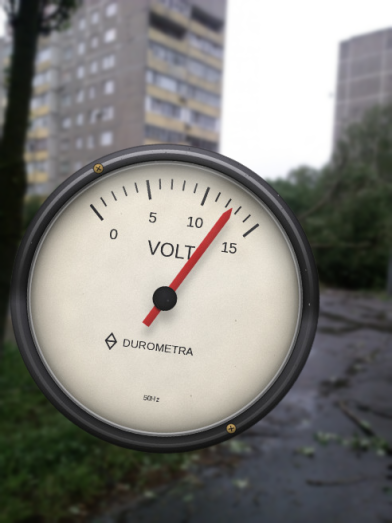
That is **12.5** V
